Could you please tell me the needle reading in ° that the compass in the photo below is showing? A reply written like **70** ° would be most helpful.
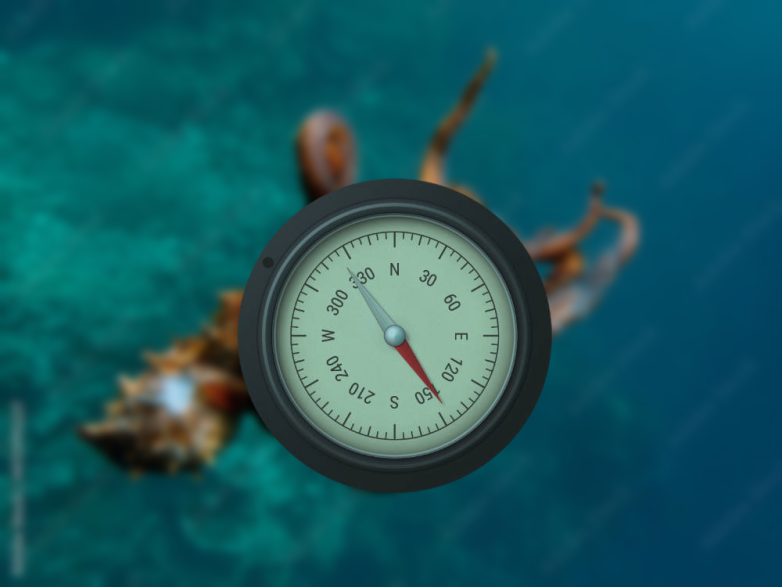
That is **145** °
